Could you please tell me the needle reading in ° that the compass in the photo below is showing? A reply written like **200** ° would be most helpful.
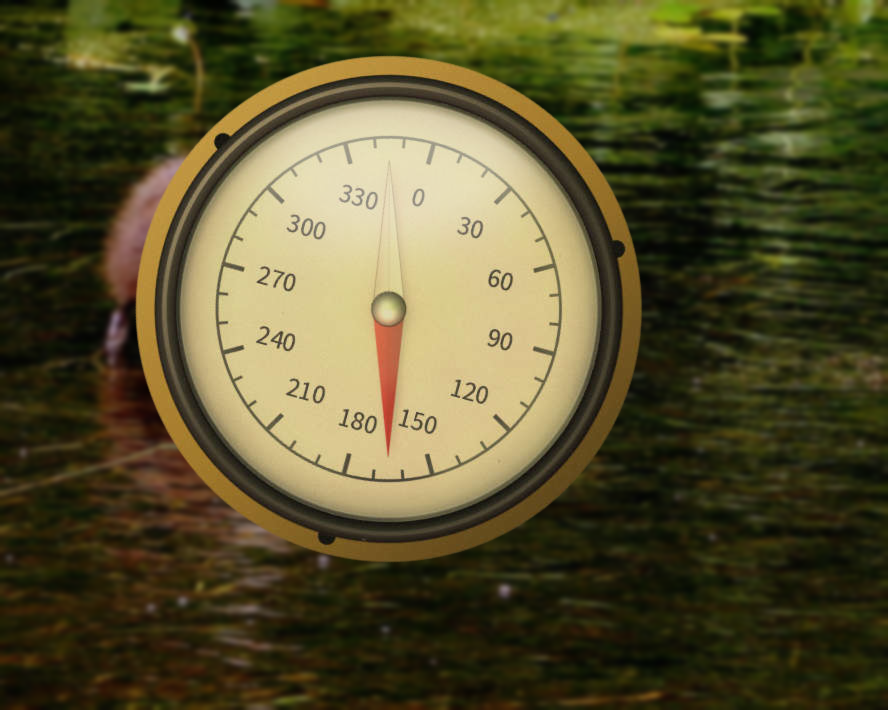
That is **165** °
